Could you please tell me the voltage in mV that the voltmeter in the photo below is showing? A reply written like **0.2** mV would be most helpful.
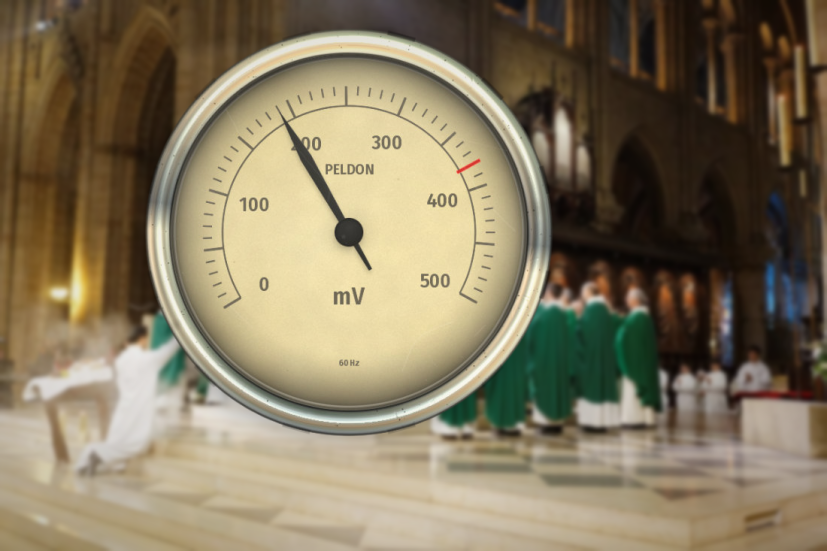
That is **190** mV
